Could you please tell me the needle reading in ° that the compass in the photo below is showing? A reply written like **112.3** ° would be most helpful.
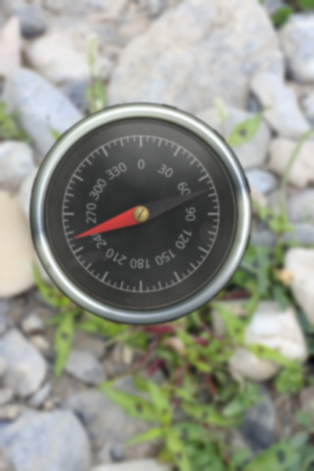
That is **250** °
